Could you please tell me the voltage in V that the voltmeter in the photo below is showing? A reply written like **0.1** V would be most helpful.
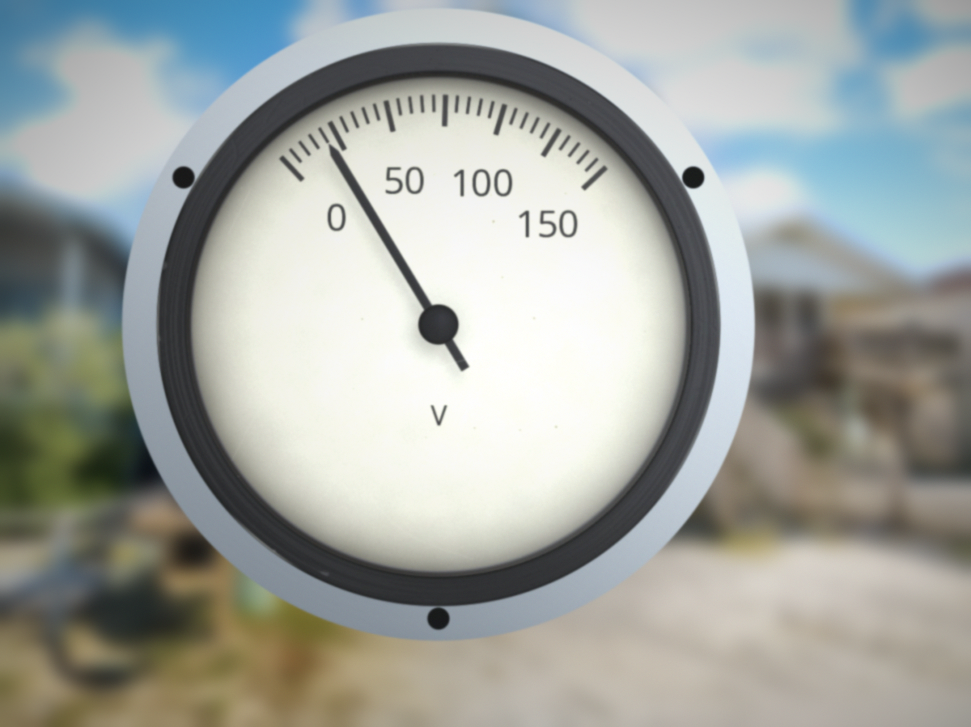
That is **20** V
